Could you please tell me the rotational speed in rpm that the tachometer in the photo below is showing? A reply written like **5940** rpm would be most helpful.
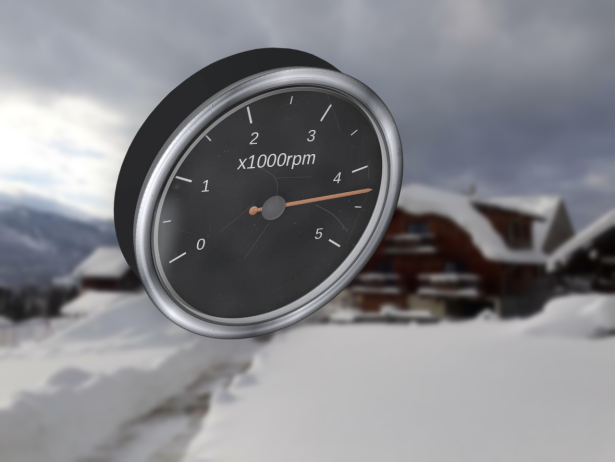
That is **4250** rpm
